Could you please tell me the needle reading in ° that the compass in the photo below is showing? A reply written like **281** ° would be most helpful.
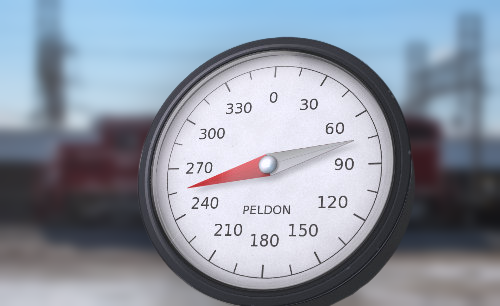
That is **255** °
